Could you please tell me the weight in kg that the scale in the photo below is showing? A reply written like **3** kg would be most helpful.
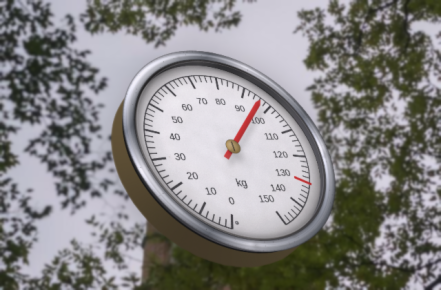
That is **96** kg
